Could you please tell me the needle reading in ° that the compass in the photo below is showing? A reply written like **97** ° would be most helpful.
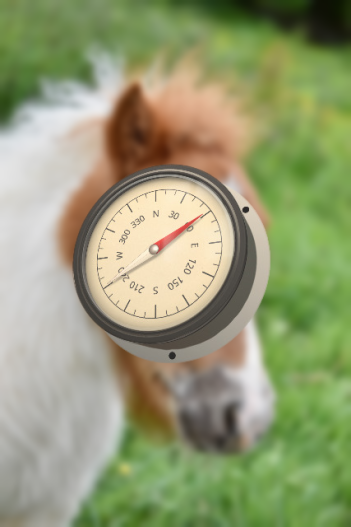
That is **60** °
